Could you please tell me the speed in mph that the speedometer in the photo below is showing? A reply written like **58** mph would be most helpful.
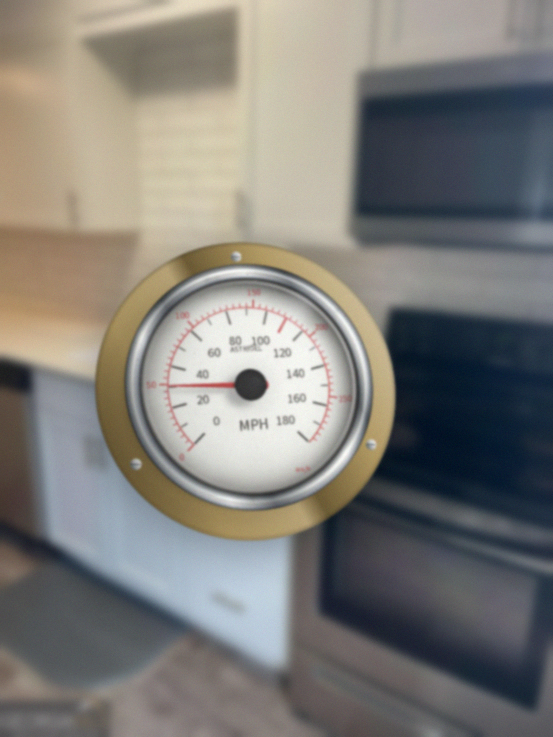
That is **30** mph
